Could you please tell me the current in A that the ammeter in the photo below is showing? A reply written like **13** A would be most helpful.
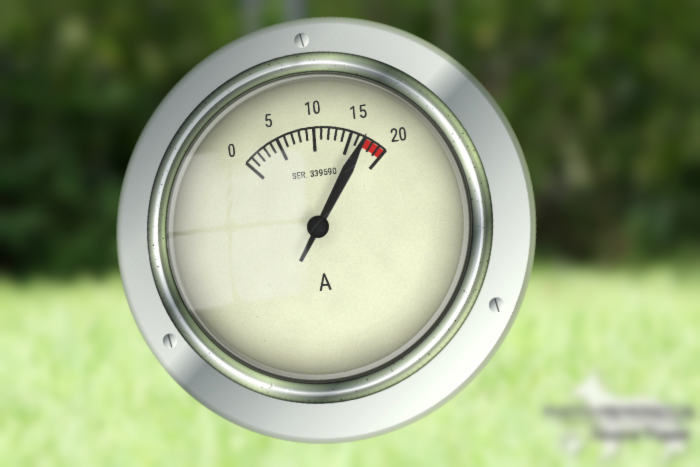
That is **17** A
